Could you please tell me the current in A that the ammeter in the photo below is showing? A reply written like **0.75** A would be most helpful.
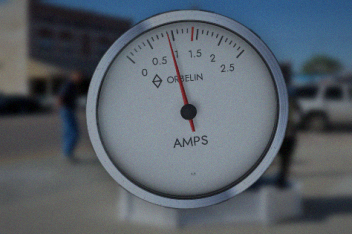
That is **0.9** A
